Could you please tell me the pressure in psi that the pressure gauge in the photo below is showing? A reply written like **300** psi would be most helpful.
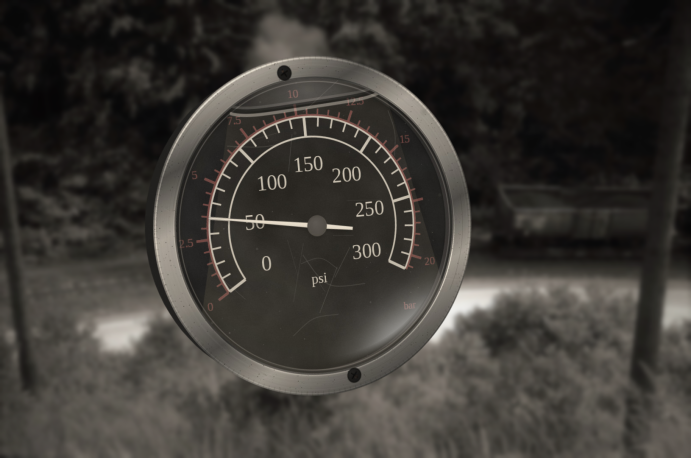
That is **50** psi
